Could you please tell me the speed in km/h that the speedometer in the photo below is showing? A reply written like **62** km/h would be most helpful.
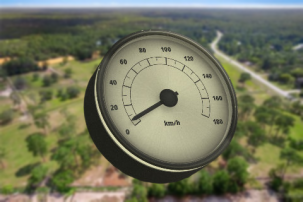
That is **5** km/h
